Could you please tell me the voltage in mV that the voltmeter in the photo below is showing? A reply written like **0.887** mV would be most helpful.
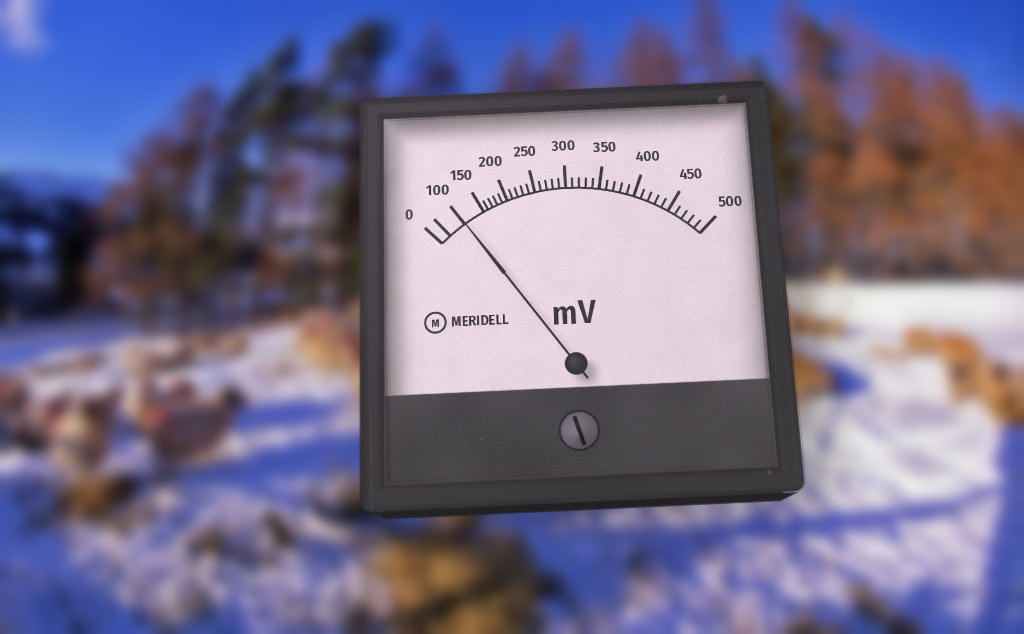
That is **100** mV
